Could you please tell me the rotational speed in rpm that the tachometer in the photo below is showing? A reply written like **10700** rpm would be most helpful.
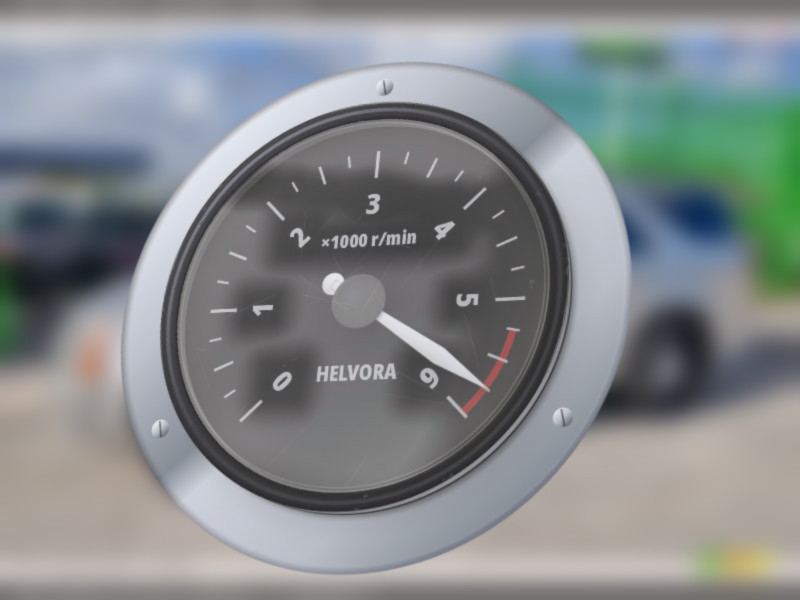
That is **5750** rpm
